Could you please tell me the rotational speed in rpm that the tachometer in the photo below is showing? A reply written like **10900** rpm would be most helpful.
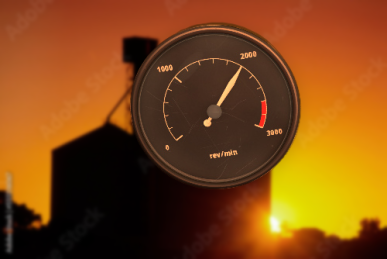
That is **2000** rpm
